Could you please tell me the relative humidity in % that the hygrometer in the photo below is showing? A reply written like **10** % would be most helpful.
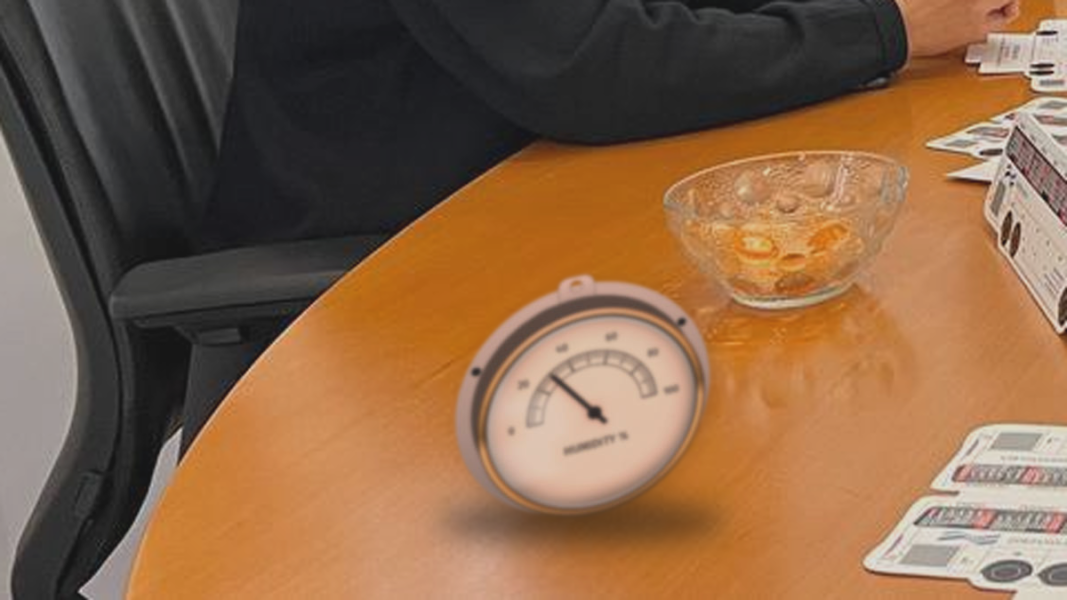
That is **30** %
